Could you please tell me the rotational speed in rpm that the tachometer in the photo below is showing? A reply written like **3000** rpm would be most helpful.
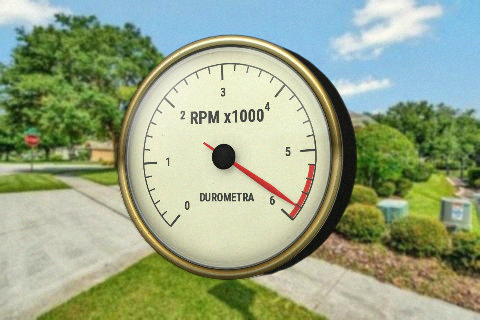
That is **5800** rpm
